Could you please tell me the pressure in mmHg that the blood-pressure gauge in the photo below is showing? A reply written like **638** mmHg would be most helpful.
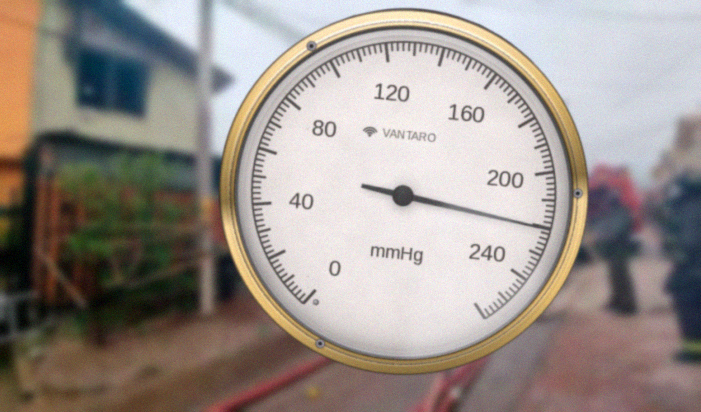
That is **220** mmHg
